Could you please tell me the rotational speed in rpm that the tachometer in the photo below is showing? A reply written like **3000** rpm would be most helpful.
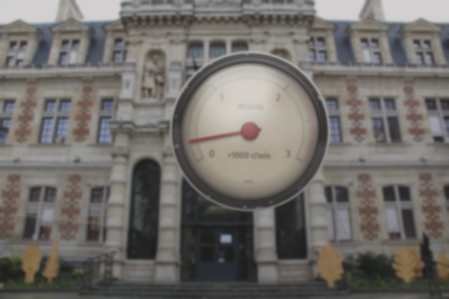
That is **250** rpm
